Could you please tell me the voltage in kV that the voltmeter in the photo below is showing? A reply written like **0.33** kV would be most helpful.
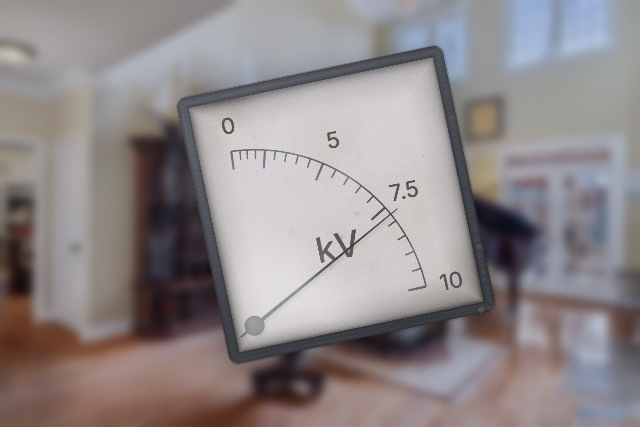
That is **7.75** kV
